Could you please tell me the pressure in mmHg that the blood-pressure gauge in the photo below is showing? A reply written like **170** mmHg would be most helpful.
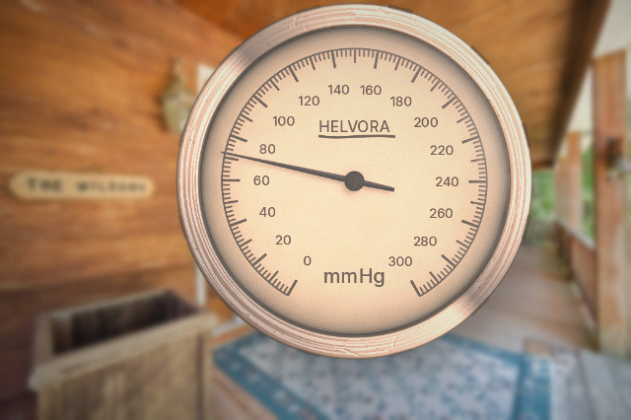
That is **72** mmHg
